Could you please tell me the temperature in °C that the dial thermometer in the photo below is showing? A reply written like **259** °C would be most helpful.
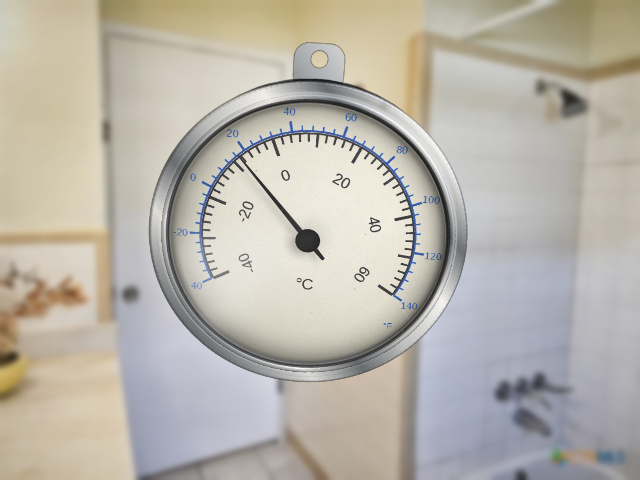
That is **-8** °C
